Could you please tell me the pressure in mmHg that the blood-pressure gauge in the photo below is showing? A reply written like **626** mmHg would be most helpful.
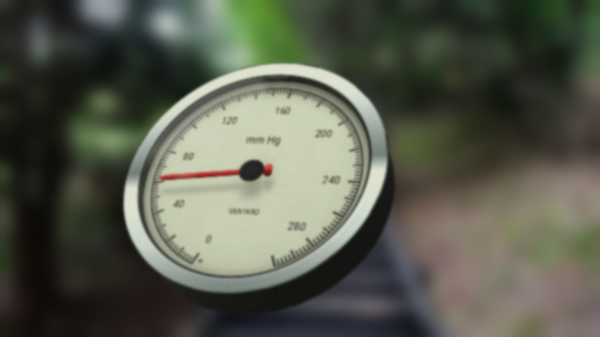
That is **60** mmHg
